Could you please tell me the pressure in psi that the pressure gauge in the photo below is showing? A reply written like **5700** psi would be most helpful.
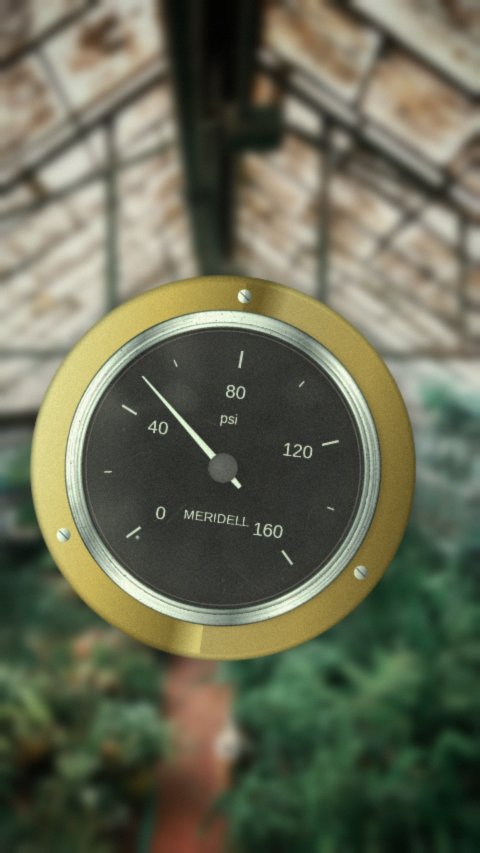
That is **50** psi
